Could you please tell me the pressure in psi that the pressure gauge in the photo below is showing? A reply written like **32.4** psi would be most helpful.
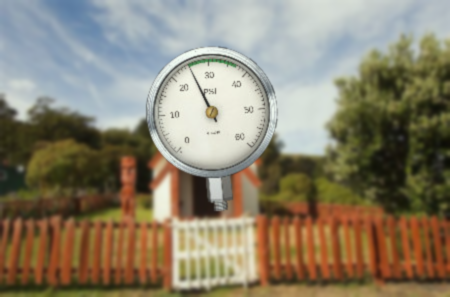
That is **25** psi
